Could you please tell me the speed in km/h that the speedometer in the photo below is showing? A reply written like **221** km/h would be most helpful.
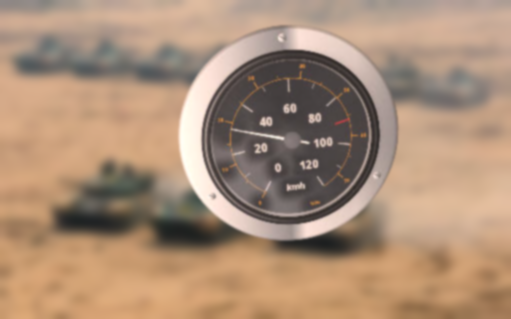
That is **30** km/h
